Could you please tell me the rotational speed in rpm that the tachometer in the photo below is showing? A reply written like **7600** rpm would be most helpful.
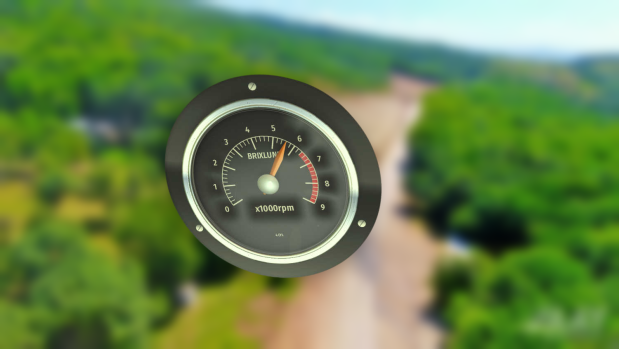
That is **5600** rpm
